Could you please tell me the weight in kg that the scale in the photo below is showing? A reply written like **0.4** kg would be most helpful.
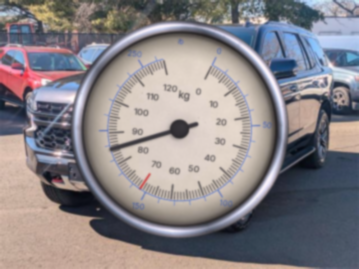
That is **85** kg
